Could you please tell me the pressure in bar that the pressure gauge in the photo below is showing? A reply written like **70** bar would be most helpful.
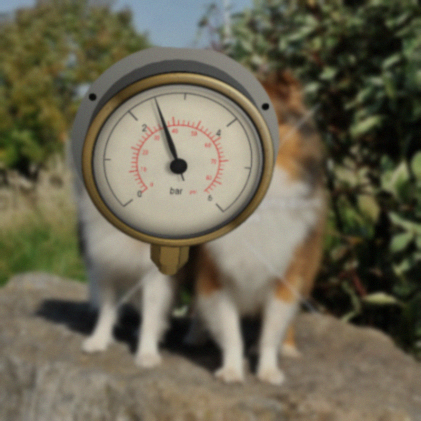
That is **2.5** bar
